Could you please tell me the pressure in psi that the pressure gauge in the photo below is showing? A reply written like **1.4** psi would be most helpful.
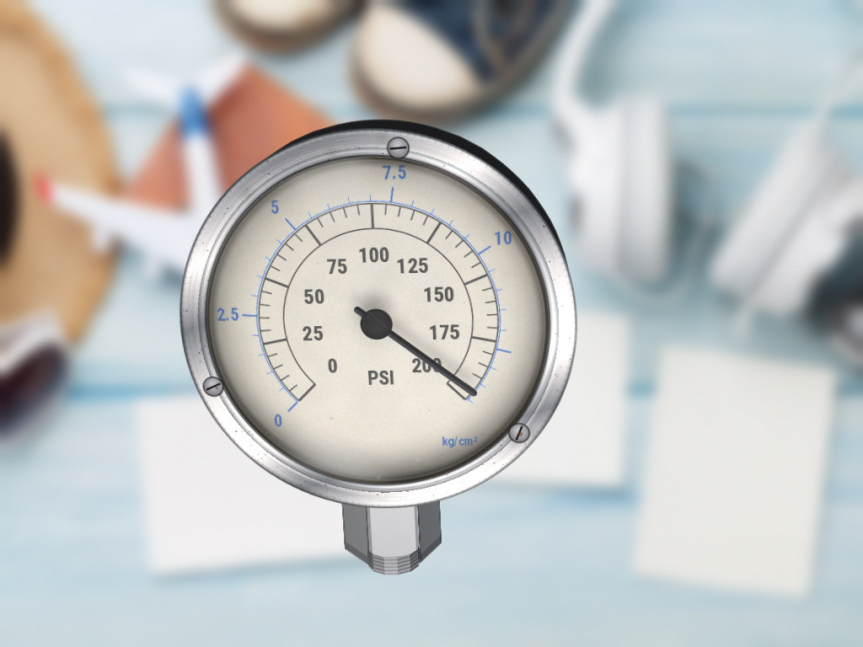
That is **195** psi
